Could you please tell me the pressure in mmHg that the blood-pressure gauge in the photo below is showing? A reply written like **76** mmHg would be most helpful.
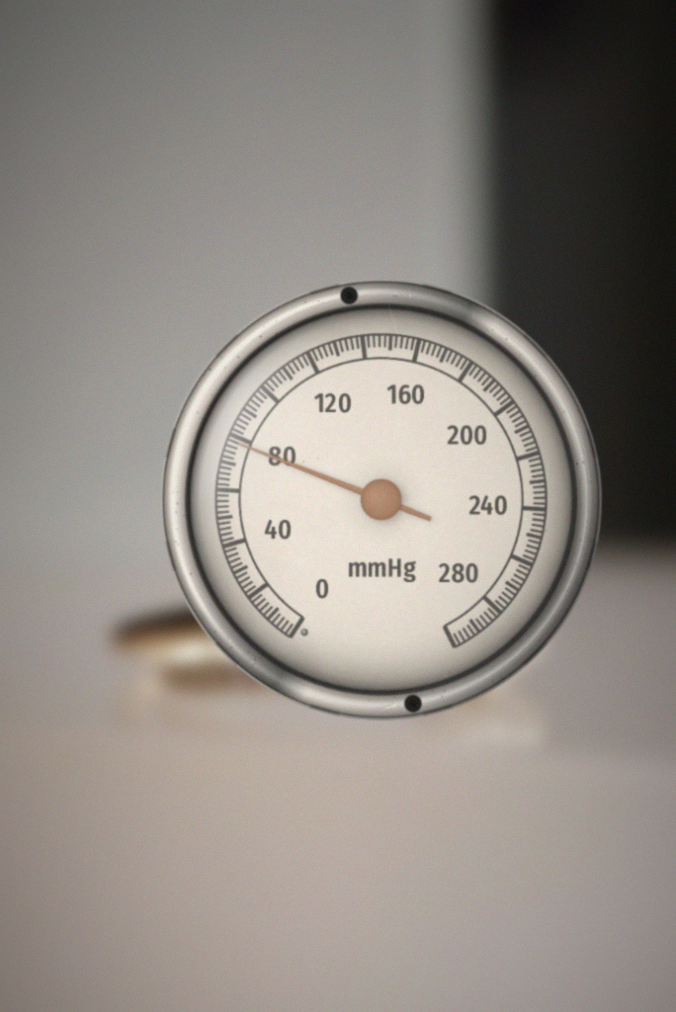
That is **78** mmHg
